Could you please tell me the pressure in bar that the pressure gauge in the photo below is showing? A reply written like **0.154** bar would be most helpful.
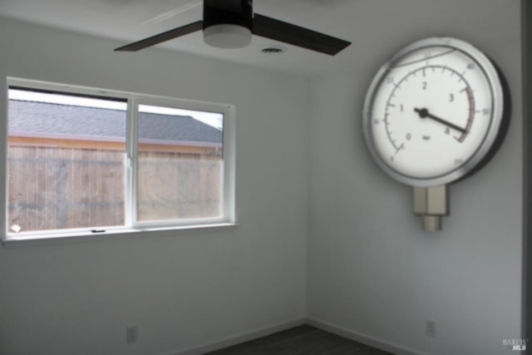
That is **3.8** bar
